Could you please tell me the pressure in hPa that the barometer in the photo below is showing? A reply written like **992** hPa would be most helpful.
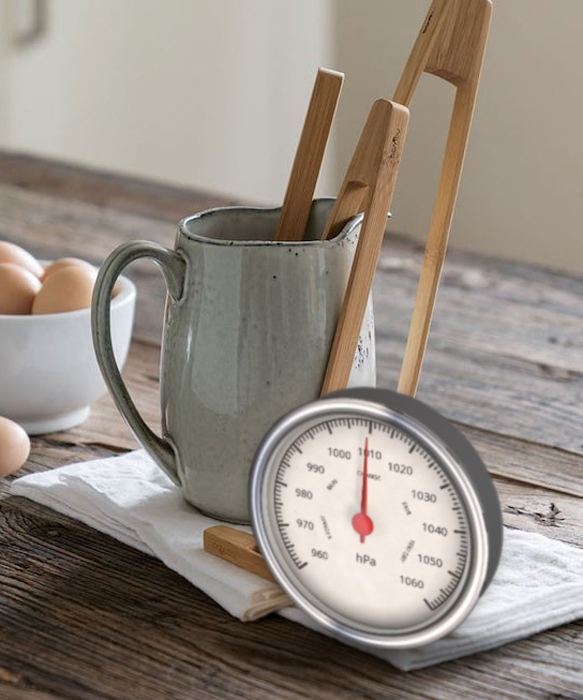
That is **1010** hPa
